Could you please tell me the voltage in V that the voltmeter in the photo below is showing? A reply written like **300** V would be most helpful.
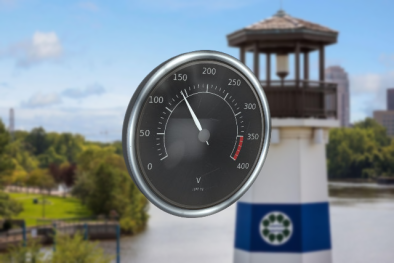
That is **140** V
